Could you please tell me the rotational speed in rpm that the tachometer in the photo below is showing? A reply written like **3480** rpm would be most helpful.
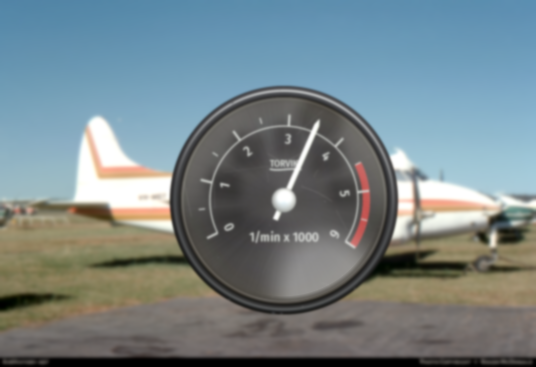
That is **3500** rpm
